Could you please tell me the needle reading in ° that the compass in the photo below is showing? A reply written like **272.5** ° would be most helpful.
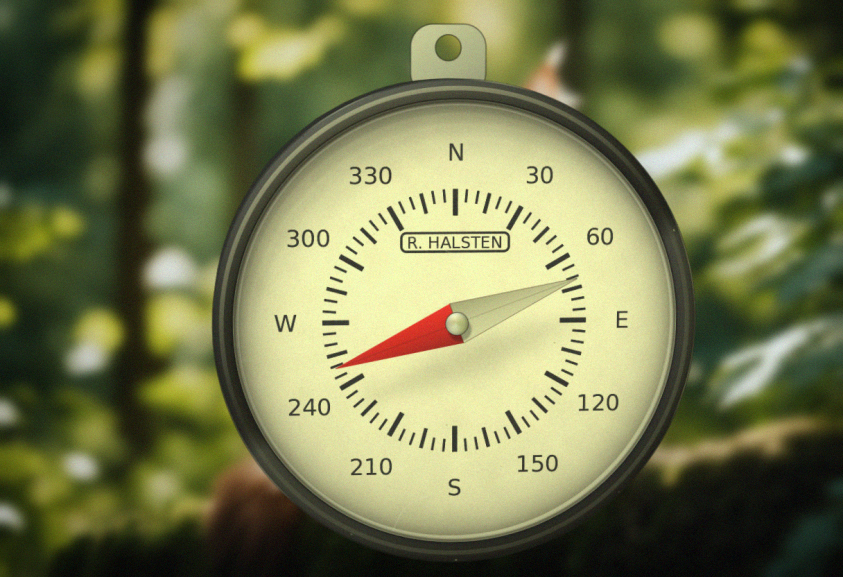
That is **250** °
